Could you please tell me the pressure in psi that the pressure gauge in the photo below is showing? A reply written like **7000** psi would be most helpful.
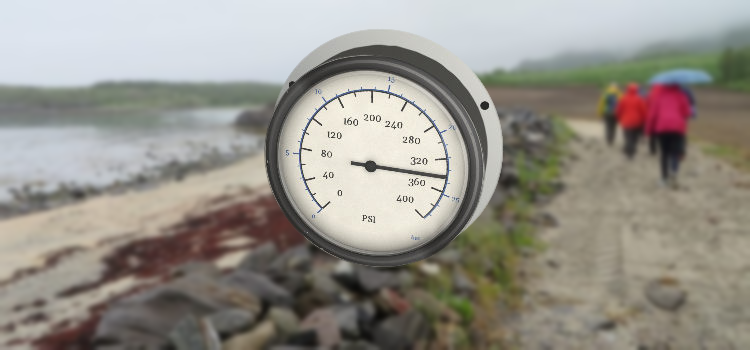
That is **340** psi
